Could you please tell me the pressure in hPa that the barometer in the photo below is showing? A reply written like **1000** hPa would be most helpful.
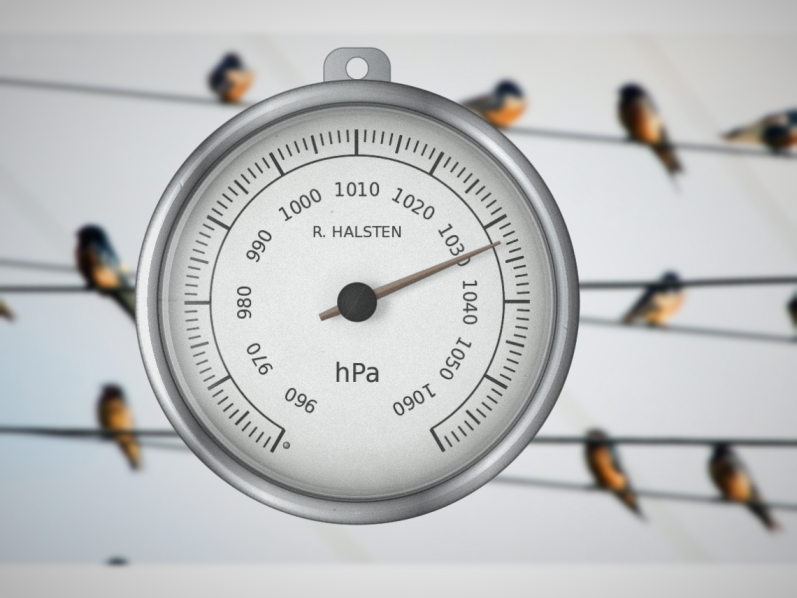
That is **1032.5** hPa
